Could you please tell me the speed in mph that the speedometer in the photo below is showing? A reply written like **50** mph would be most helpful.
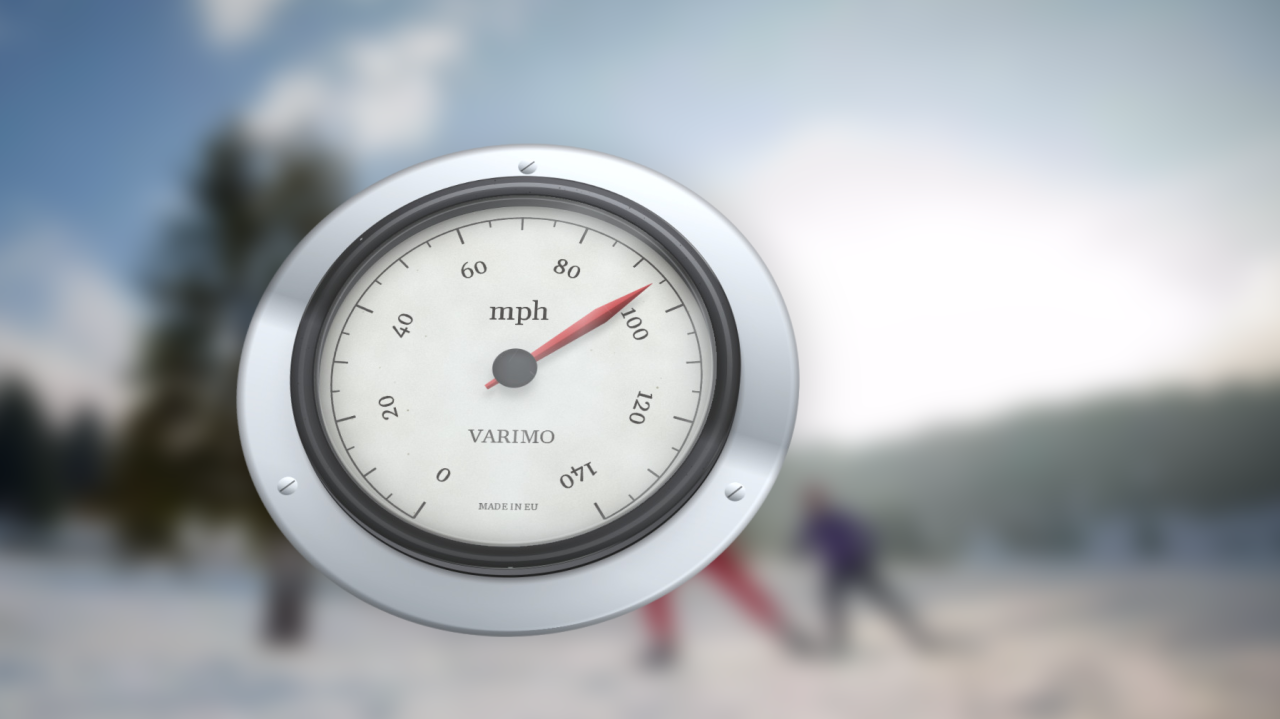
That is **95** mph
